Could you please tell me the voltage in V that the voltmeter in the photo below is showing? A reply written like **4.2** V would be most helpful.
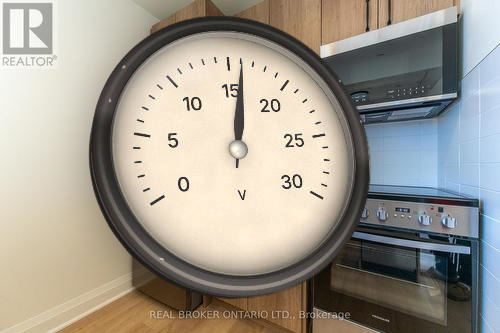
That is **16** V
